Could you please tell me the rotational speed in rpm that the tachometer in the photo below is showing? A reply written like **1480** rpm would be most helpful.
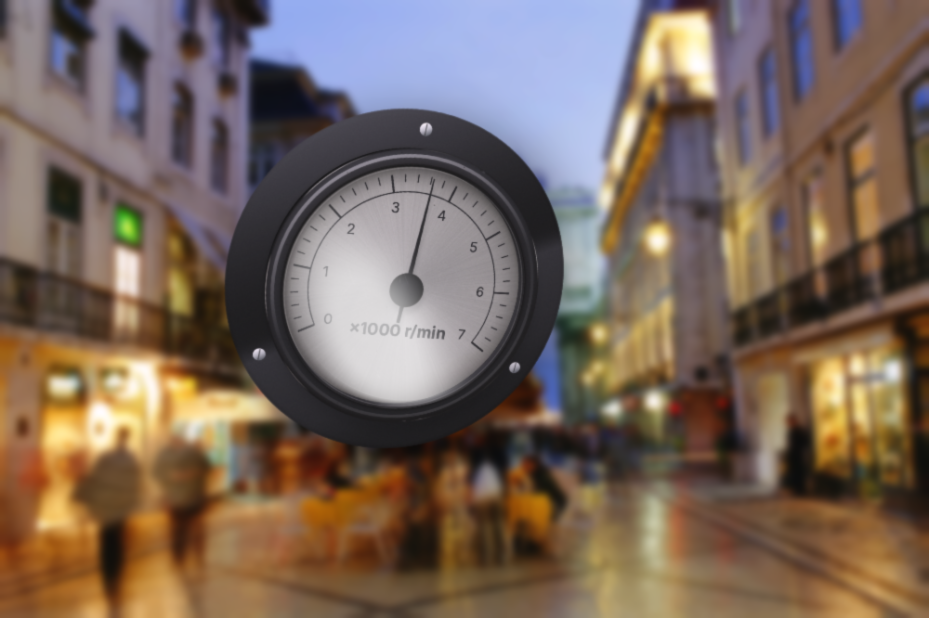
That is **3600** rpm
